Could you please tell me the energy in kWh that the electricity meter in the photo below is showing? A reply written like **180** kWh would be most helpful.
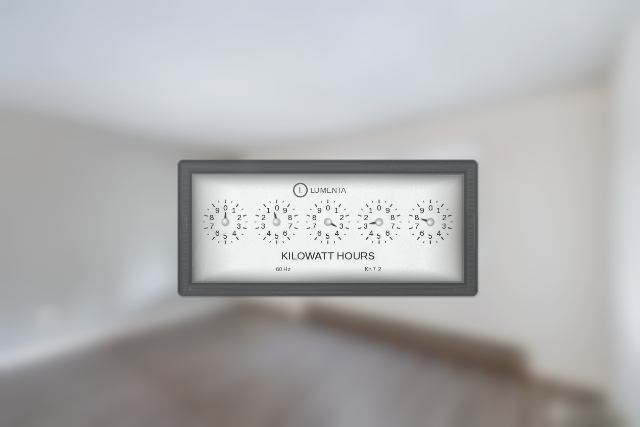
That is **328** kWh
